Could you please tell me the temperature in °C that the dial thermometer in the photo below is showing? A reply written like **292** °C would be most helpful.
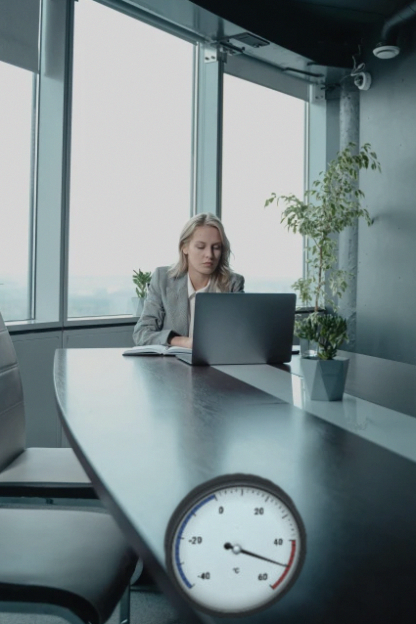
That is **50** °C
